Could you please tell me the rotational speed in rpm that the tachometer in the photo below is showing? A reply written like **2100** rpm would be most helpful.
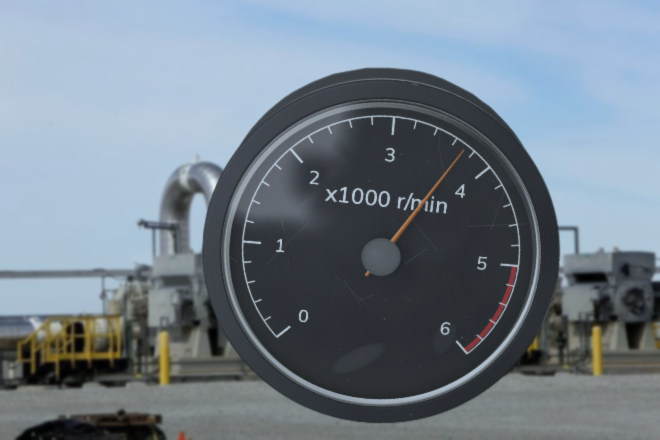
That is **3700** rpm
